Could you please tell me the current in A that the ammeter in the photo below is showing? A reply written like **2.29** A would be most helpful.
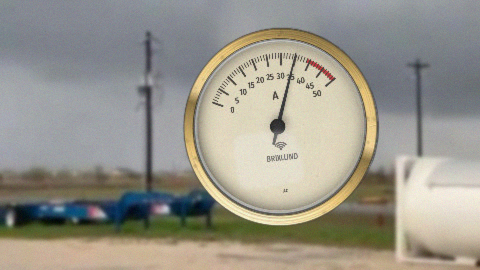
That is **35** A
